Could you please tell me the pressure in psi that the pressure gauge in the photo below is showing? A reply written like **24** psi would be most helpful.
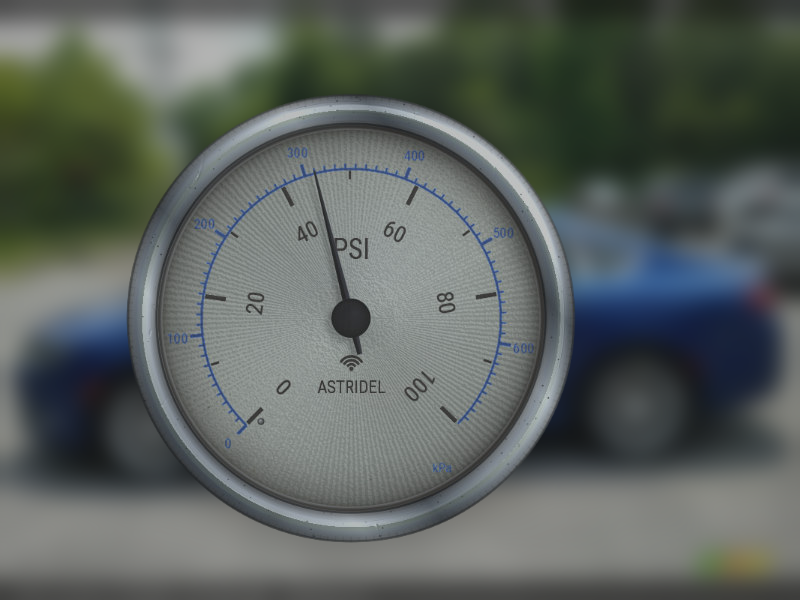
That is **45** psi
